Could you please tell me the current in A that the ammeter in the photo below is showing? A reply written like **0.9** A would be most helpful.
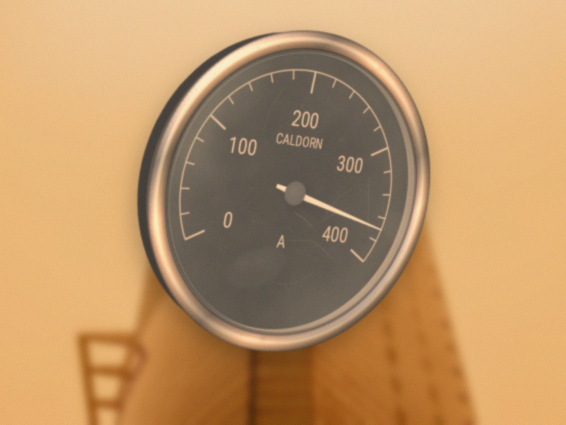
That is **370** A
